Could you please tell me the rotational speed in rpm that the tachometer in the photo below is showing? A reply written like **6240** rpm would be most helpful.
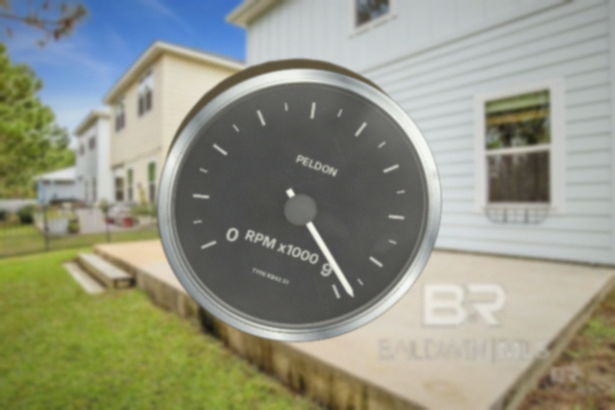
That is **8750** rpm
